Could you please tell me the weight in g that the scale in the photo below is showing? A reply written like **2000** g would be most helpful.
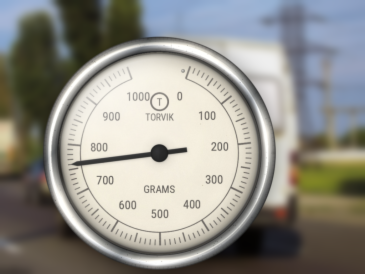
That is **760** g
